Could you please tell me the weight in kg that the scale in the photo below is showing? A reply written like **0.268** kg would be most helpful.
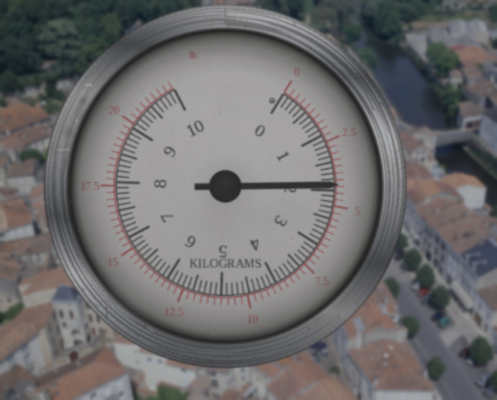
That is **1.9** kg
